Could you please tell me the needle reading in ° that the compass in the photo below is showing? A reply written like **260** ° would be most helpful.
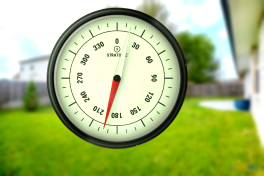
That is **195** °
